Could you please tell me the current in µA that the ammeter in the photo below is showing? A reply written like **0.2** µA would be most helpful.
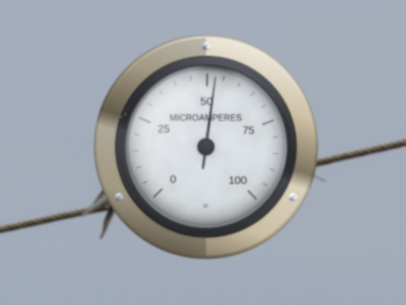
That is **52.5** µA
